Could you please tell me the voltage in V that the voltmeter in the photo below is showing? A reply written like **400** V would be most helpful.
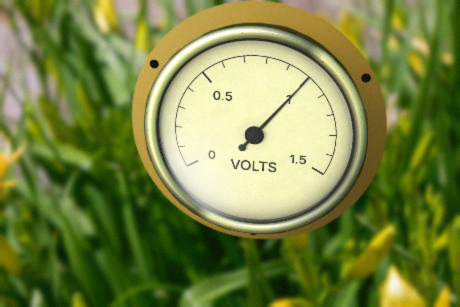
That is **1** V
